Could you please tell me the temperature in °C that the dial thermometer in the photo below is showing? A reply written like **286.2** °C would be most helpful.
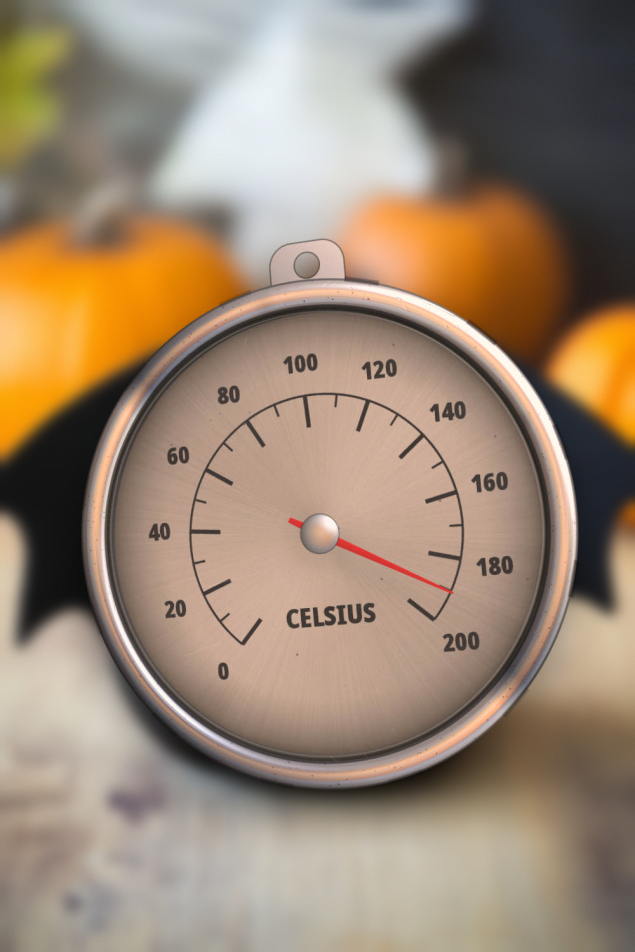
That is **190** °C
